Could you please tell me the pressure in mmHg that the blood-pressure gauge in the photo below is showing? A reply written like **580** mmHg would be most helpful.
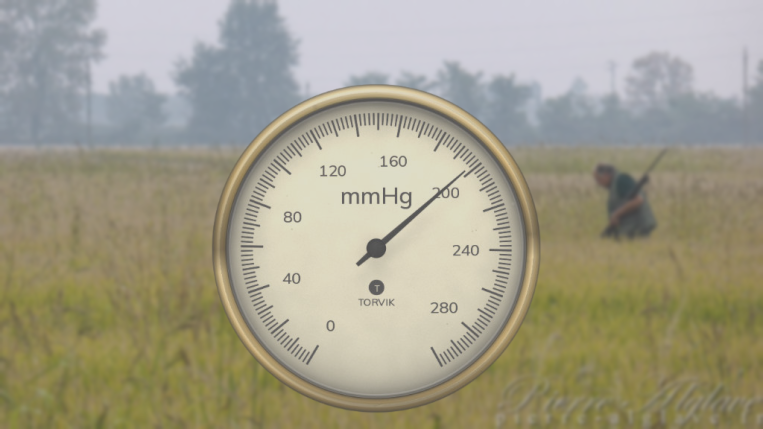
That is **198** mmHg
